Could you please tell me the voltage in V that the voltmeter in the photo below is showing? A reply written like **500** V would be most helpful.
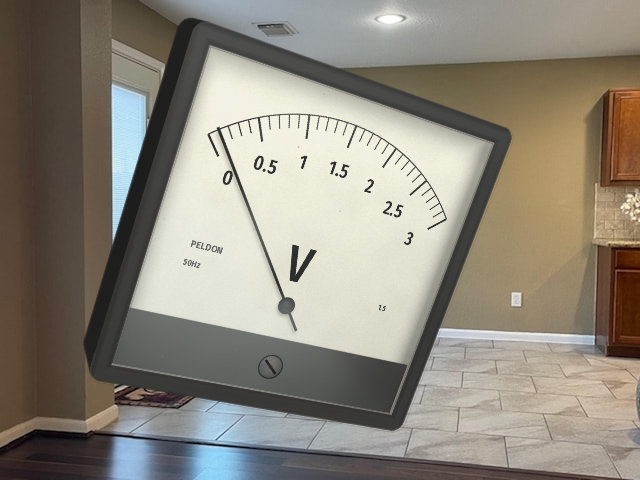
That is **0.1** V
